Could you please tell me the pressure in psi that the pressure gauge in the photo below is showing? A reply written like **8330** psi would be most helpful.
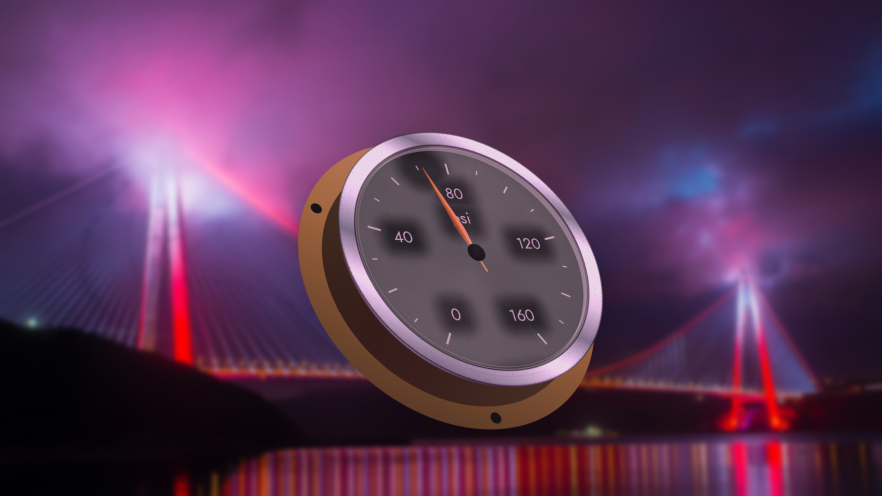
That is **70** psi
